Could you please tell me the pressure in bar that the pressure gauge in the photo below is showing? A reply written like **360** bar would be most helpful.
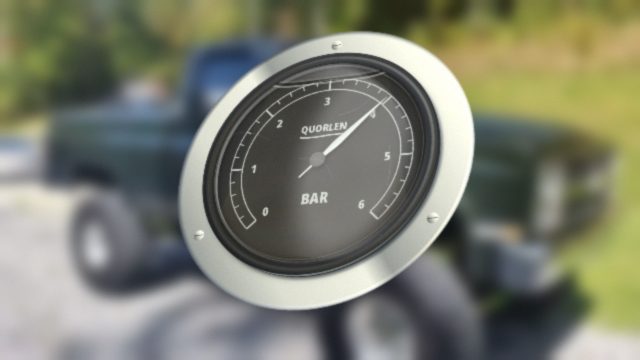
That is **4** bar
